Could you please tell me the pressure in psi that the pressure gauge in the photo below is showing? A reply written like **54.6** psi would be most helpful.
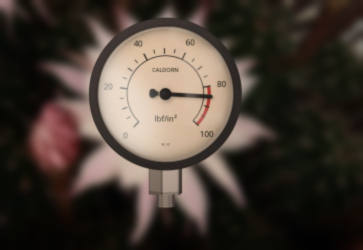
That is **85** psi
